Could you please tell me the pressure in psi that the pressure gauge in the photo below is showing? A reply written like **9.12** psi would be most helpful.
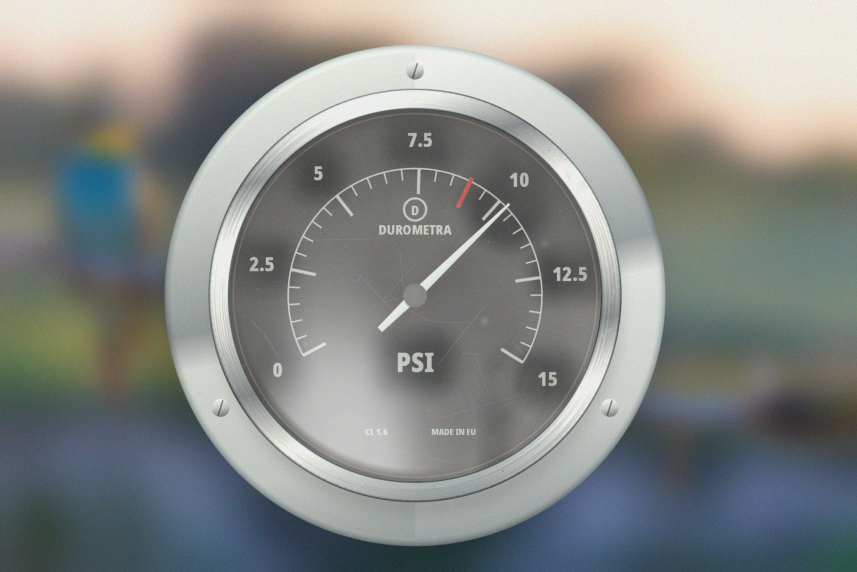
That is **10.25** psi
